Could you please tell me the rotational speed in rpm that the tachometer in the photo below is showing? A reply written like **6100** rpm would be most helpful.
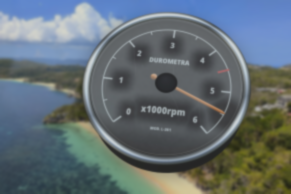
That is **5500** rpm
